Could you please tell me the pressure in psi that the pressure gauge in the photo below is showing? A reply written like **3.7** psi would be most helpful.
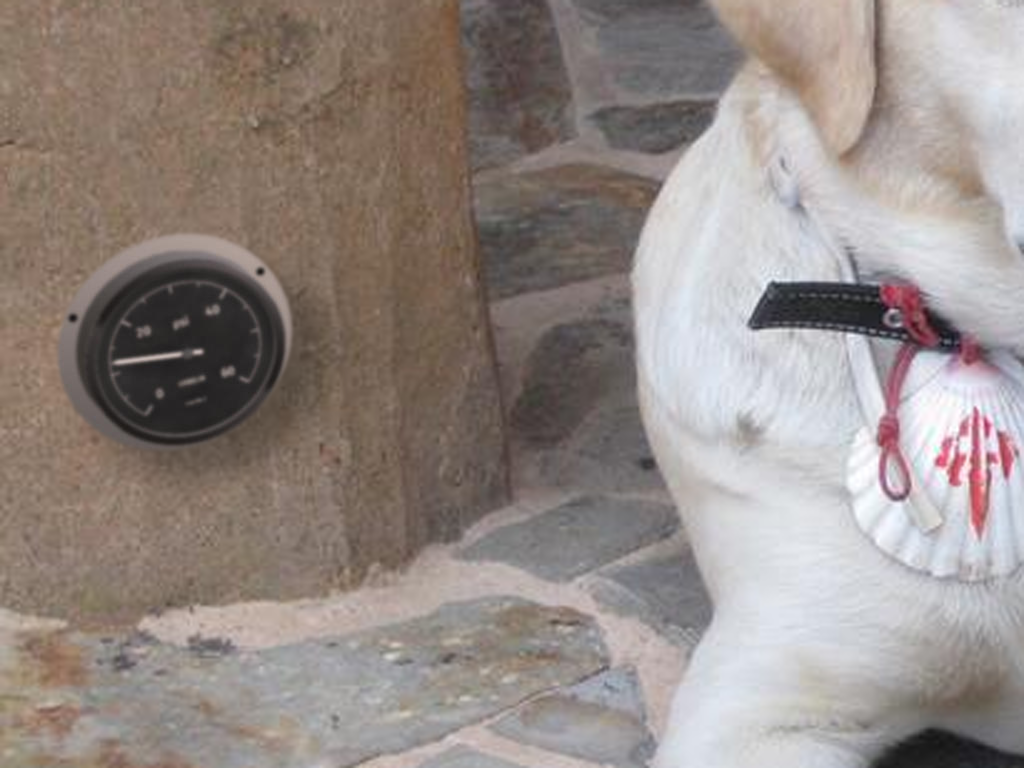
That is **12.5** psi
